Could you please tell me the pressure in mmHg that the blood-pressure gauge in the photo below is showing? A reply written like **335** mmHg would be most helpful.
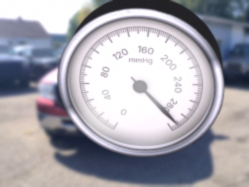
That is **290** mmHg
